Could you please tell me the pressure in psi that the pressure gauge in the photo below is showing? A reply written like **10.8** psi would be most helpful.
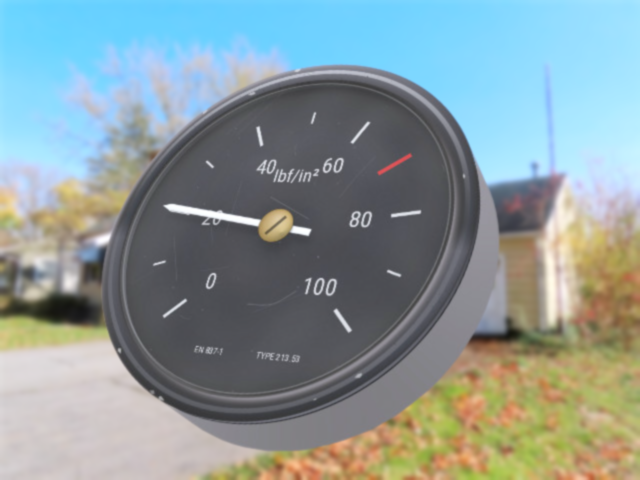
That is **20** psi
